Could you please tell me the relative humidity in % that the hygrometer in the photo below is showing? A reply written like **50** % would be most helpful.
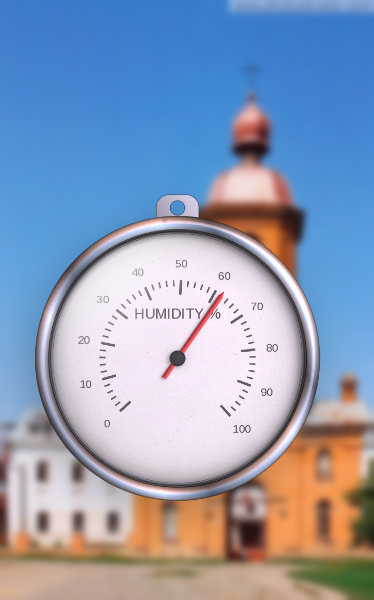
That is **62** %
